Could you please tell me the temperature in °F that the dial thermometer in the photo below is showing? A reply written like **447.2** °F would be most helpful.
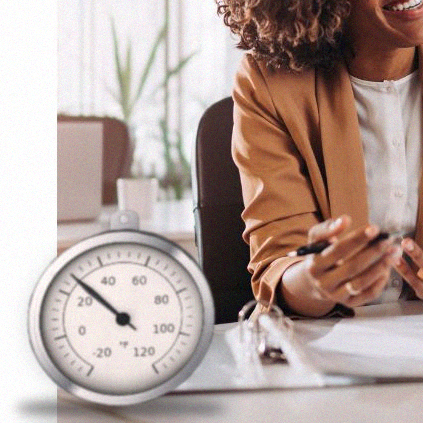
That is **28** °F
